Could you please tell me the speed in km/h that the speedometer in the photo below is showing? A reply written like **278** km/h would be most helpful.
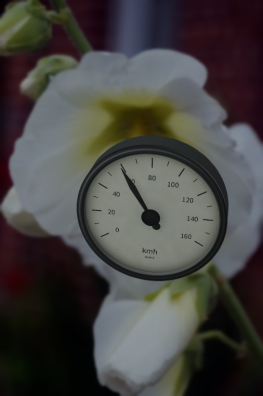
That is **60** km/h
